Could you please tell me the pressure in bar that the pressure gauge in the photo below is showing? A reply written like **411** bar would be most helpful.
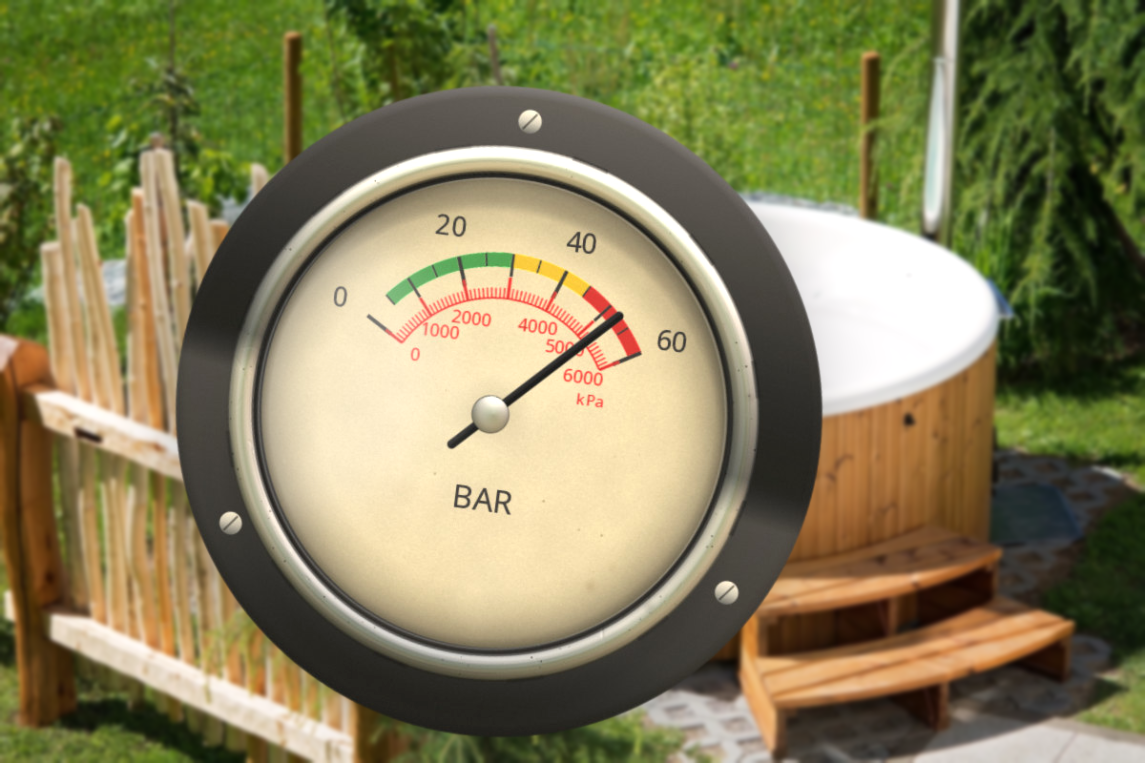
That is **52.5** bar
